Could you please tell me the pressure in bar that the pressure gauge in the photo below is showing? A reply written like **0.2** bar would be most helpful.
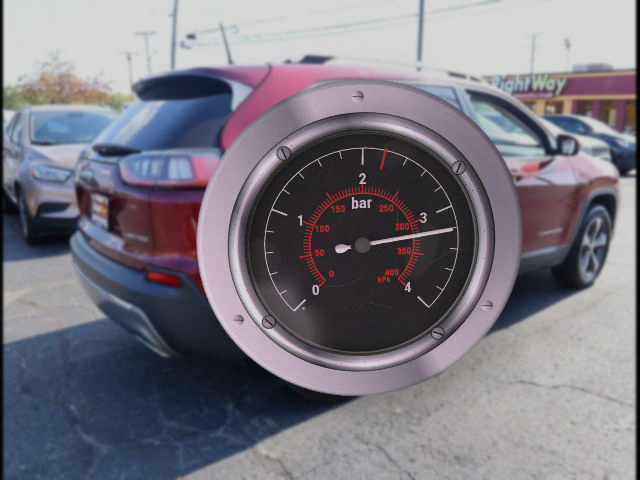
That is **3.2** bar
